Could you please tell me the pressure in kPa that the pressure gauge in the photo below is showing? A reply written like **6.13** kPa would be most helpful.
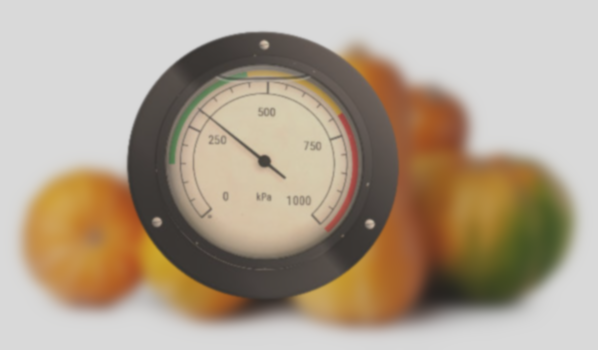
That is **300** kPa
